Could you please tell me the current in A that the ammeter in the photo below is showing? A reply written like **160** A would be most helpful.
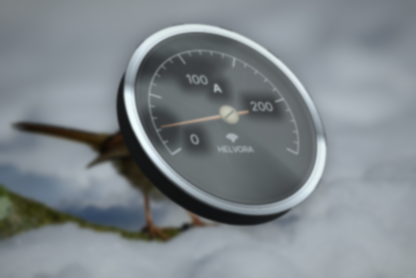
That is **20** A
